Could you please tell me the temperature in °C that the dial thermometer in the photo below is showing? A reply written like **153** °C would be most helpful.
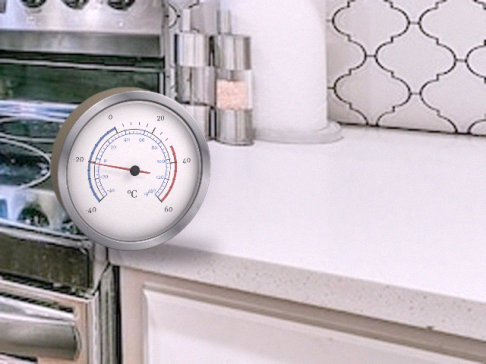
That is **-20** °C
